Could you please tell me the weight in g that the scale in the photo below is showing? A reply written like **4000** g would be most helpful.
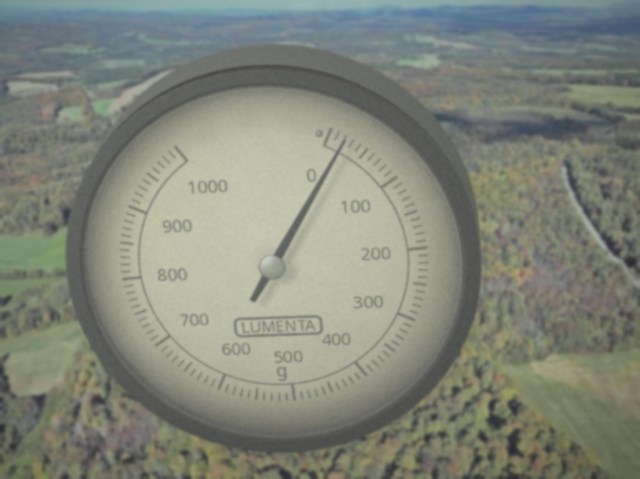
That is **20** g
